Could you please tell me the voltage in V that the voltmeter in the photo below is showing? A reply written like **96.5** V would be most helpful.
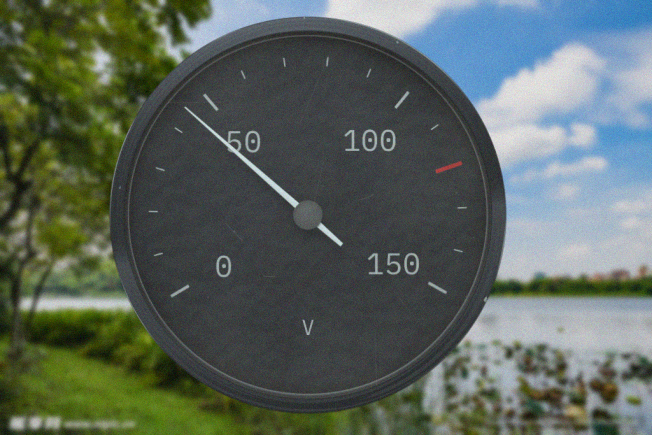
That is **45** V
